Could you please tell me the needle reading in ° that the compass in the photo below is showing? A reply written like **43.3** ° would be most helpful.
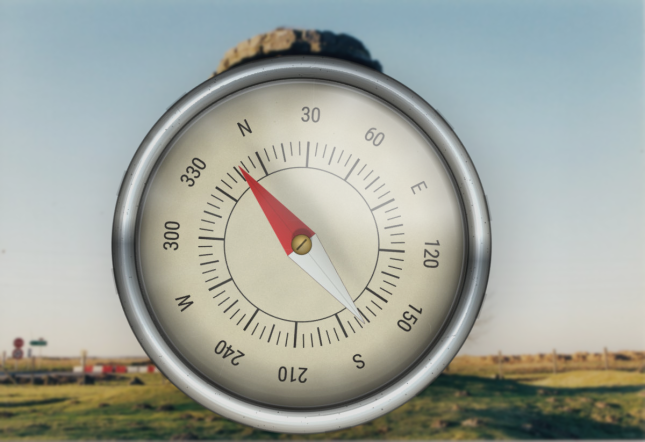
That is **347.5** °
